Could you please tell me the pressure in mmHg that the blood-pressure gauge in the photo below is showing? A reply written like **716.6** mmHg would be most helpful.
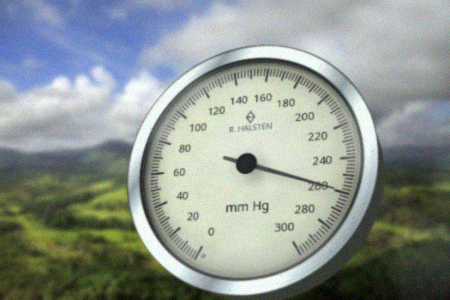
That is **260** mmHg
